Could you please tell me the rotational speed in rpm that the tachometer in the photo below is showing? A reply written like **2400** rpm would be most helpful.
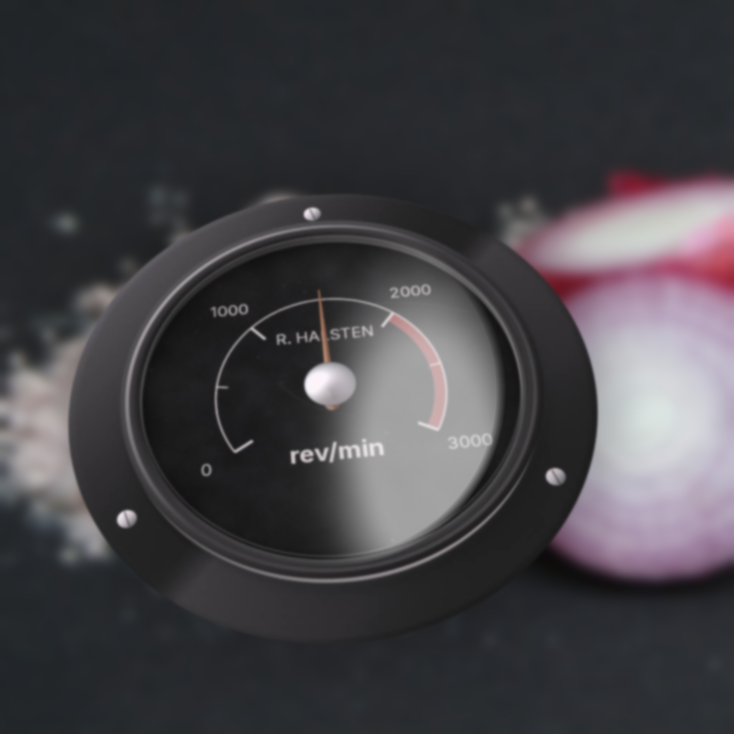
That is **1500** rpm
